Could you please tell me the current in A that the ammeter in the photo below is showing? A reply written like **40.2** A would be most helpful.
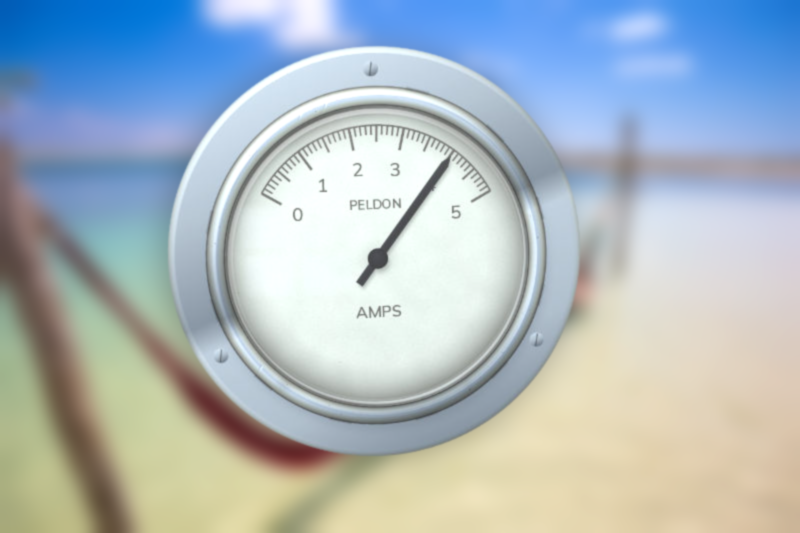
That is **4** A
